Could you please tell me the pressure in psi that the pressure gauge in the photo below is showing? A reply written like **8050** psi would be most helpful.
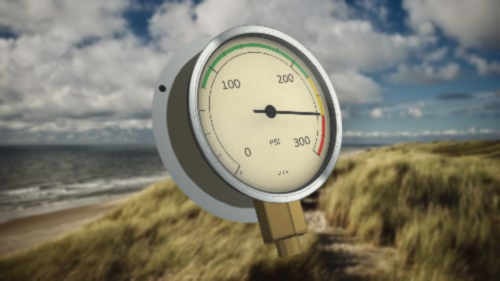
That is **260** psi
